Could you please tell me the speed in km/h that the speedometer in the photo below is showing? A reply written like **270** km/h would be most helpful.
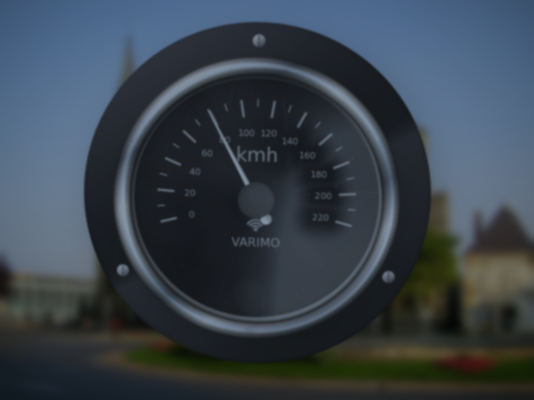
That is **80** km/h
